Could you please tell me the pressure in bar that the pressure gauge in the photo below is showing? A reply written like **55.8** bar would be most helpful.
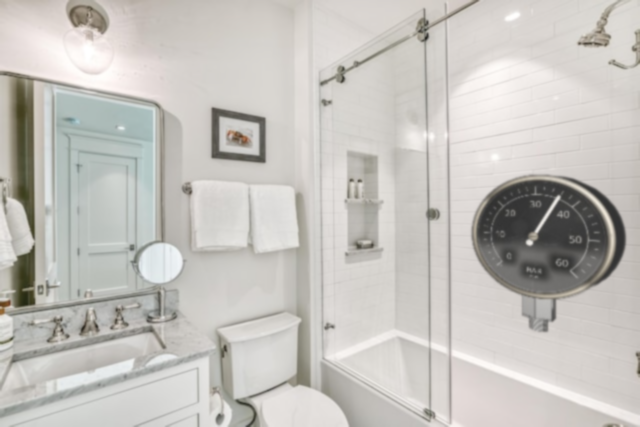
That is **36** bar
